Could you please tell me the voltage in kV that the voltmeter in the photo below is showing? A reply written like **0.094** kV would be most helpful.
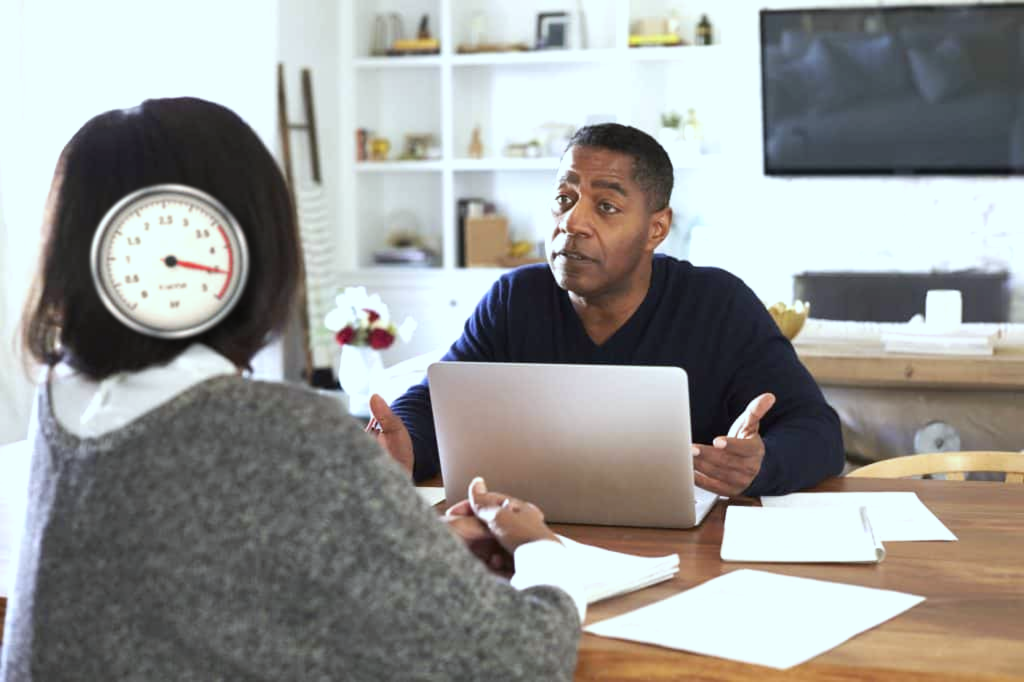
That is **4.5** kV
